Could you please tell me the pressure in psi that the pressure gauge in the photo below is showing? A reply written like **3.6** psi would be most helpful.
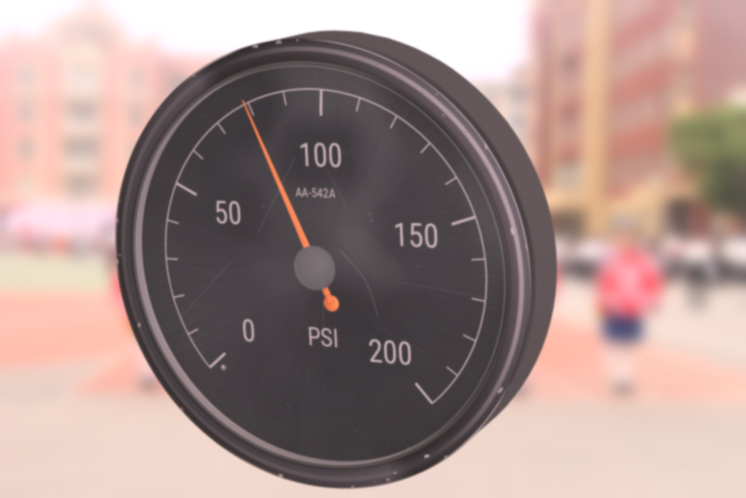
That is **80** psi
